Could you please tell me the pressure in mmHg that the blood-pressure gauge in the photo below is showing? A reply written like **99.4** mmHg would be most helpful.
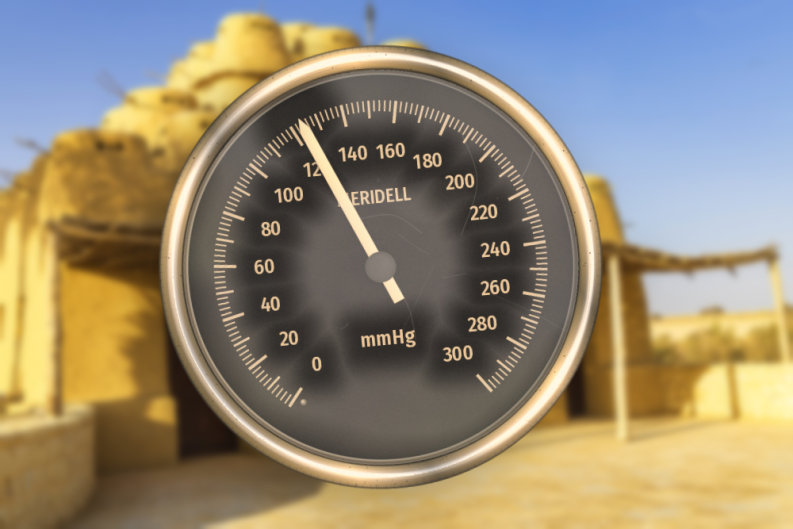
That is **124** mmHg
